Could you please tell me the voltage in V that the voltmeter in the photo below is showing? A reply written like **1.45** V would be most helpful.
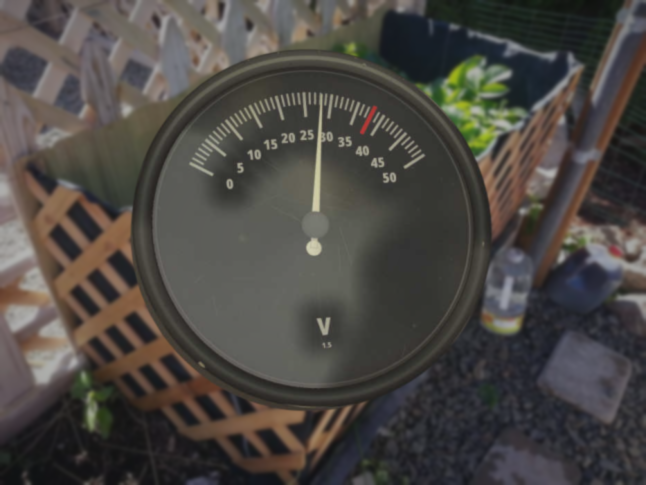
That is **28** V
